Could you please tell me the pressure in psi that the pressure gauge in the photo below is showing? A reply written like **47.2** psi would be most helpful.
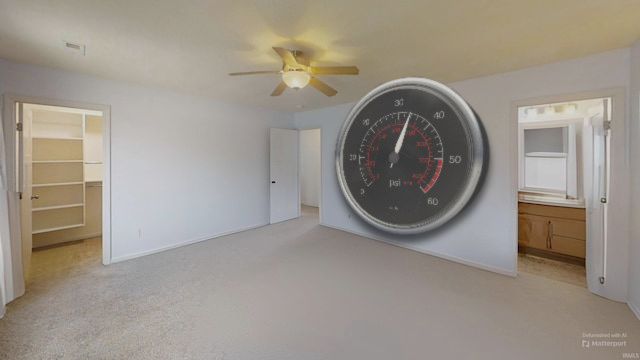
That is **34** psi
